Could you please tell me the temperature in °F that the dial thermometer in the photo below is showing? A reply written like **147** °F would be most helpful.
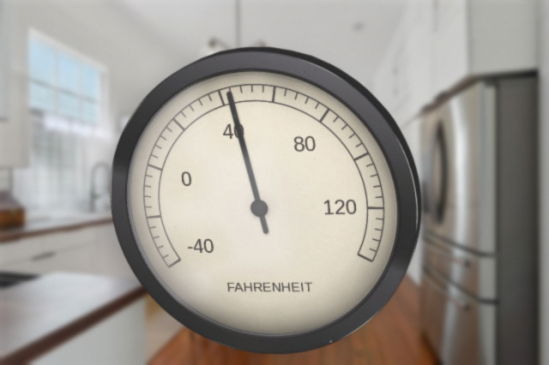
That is **44** °F
